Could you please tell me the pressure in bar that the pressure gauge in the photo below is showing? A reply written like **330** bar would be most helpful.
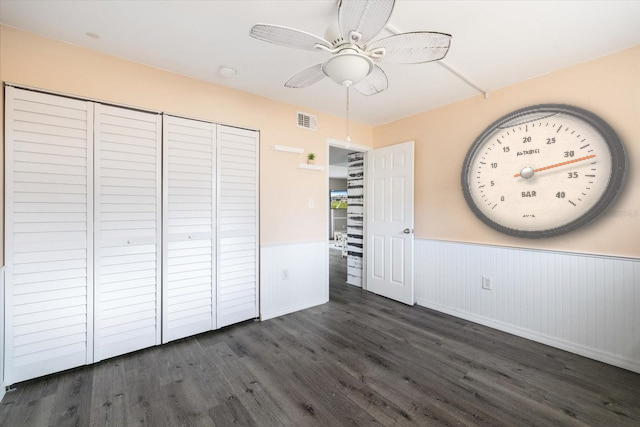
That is **32** bar
